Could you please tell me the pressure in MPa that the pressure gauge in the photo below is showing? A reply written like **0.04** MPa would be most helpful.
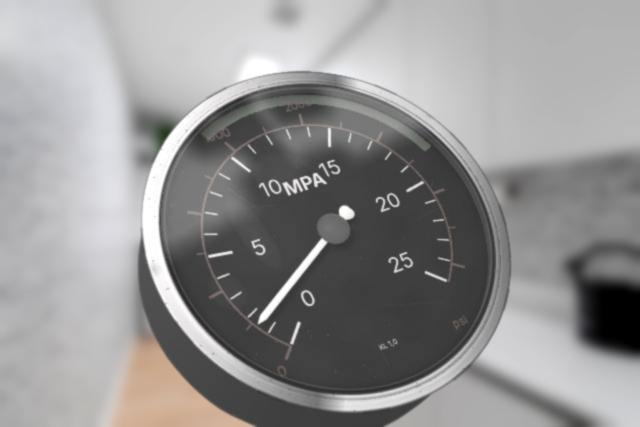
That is **1.5** MPa
